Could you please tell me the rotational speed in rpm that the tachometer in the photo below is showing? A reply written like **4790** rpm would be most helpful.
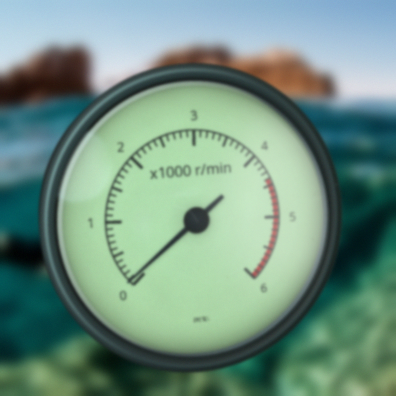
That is **100** rpm
